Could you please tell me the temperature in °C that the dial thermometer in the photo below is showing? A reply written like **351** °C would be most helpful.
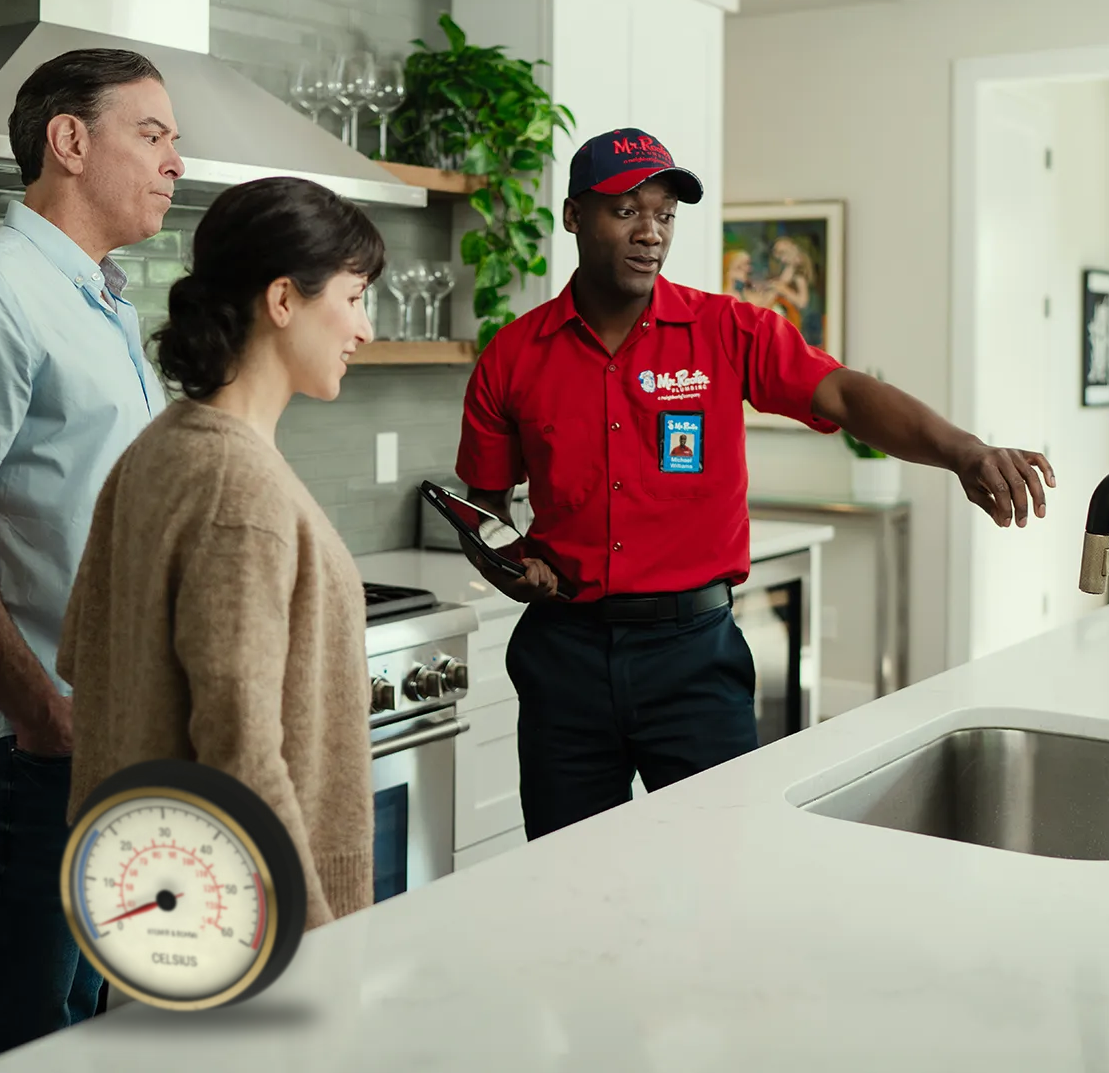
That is **2** °C
